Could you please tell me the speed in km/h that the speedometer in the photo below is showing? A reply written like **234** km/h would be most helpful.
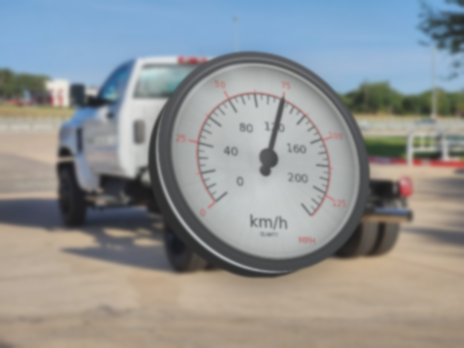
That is **120** km/h
